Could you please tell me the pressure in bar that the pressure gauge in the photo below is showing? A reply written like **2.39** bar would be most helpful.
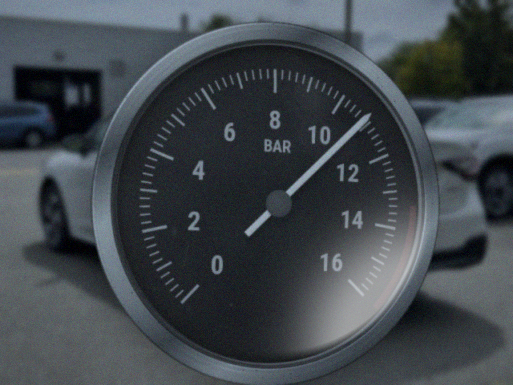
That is **10.8** bar
